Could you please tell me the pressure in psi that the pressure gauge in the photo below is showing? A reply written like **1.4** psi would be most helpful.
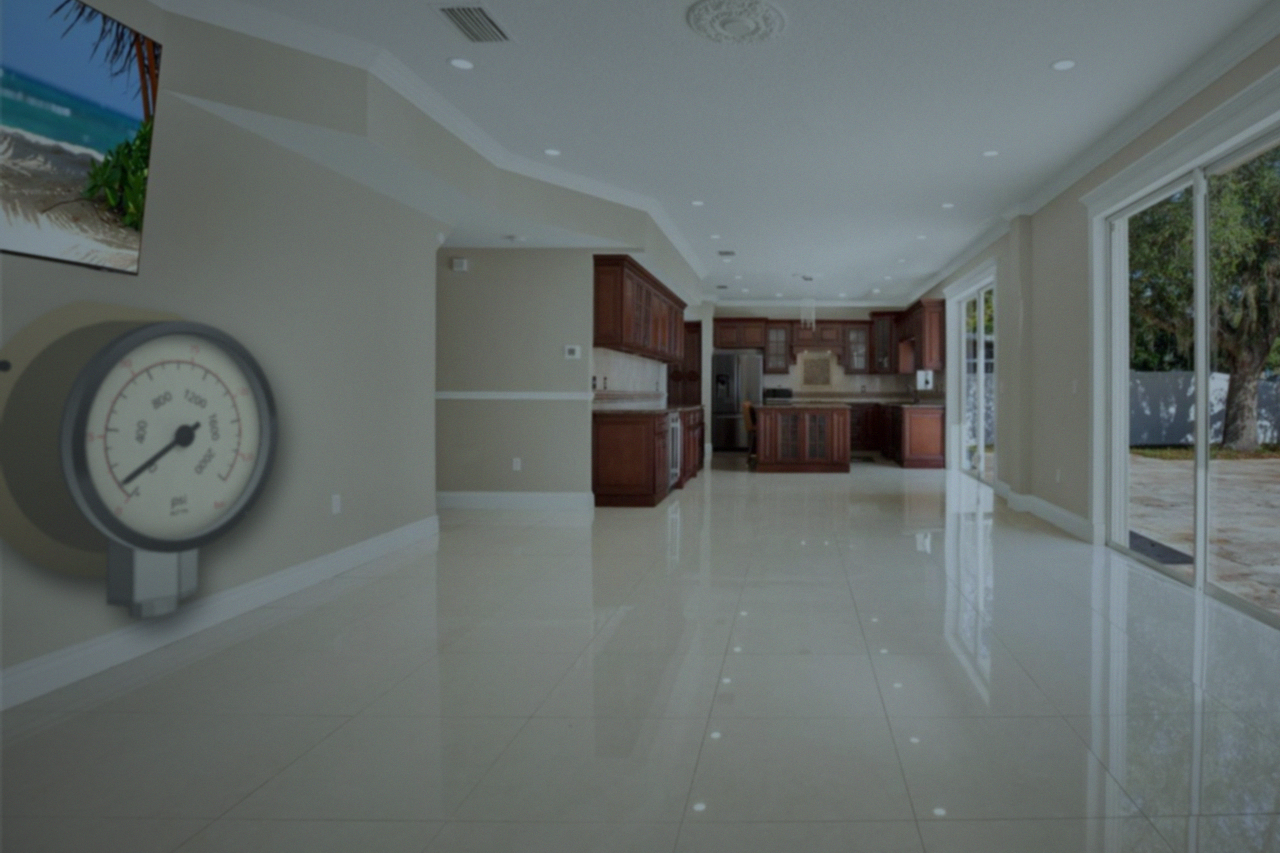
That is **100** psi
